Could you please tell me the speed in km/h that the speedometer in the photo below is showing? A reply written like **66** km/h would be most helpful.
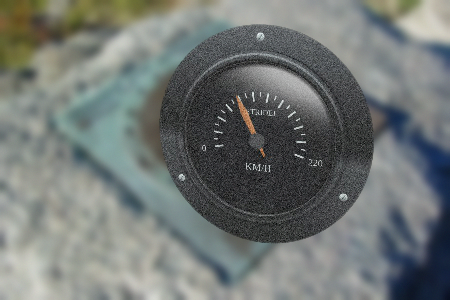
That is **80** km/h
